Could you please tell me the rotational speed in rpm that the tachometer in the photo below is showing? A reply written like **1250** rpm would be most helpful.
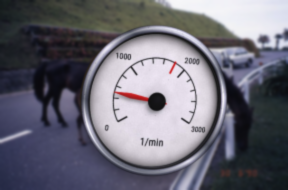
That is **500** rpm
